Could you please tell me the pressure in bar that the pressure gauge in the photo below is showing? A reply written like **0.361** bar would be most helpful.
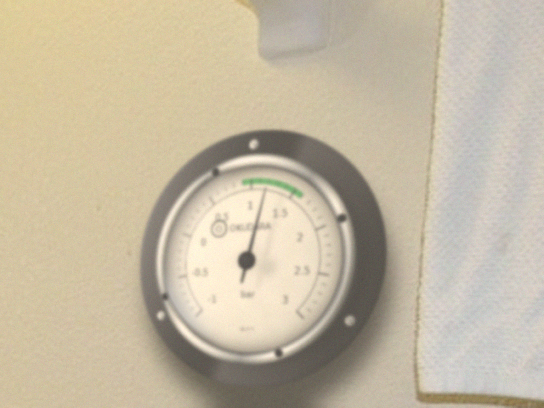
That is **1.2** bar
